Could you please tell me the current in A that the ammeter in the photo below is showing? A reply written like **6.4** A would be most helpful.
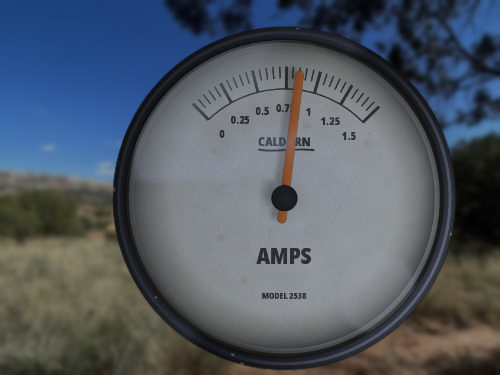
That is **0.85** A
